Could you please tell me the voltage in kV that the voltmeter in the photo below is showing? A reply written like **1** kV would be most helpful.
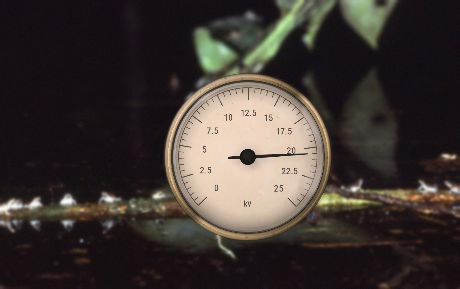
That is **20.5** kV
